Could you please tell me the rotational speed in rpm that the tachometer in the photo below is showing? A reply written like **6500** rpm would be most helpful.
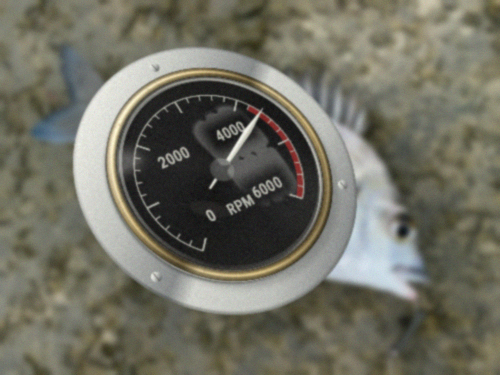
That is **4400** rpm
